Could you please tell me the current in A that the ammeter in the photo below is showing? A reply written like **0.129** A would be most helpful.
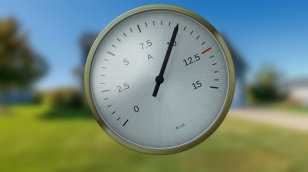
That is **10** A
